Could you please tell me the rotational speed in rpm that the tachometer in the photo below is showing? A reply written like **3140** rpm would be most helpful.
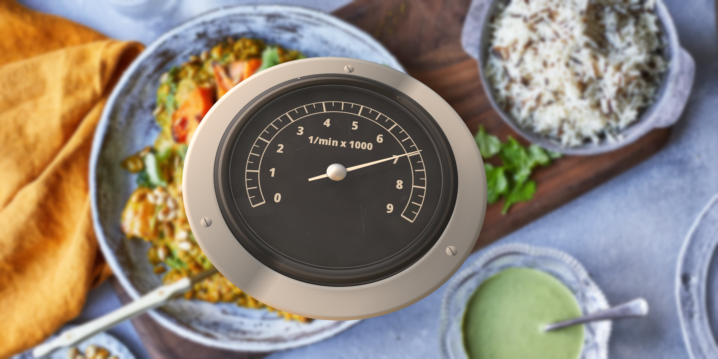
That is **7000** rpm
